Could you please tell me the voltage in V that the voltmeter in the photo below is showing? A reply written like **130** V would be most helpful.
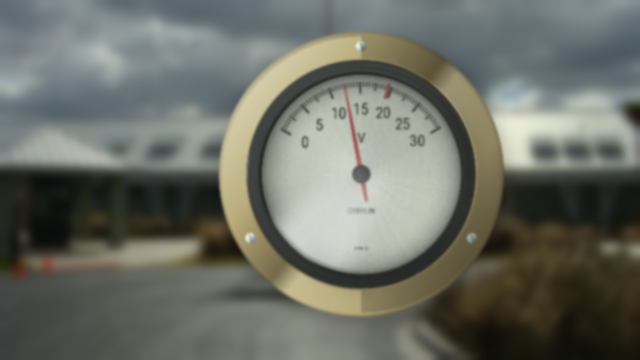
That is **12.5** V
